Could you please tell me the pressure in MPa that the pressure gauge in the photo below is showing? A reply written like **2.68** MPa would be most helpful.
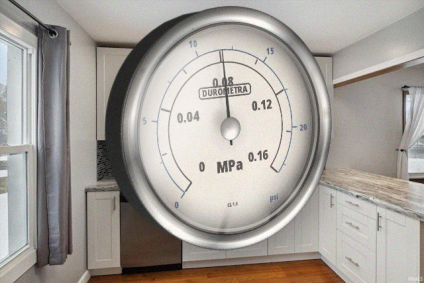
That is **0.08** MPa
